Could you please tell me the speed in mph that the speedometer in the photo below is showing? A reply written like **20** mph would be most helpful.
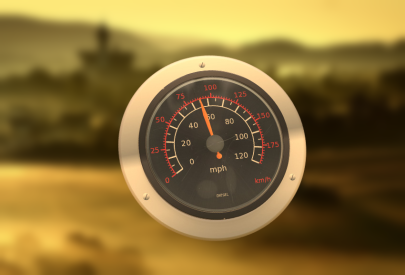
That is **55** mph
